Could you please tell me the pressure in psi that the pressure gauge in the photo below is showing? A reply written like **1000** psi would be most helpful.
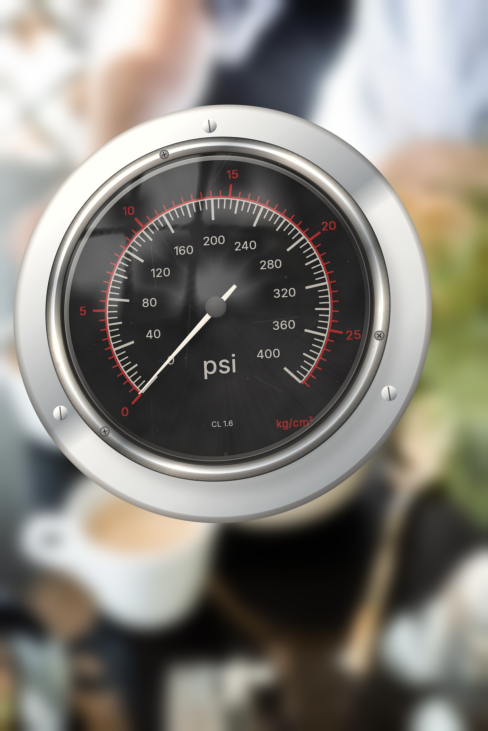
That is **0** psi
